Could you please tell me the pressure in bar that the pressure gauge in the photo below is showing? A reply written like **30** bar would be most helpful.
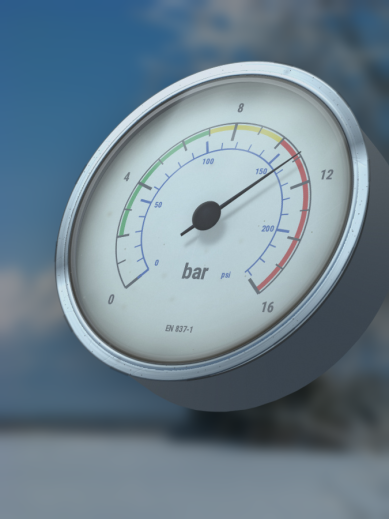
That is **11** bar
